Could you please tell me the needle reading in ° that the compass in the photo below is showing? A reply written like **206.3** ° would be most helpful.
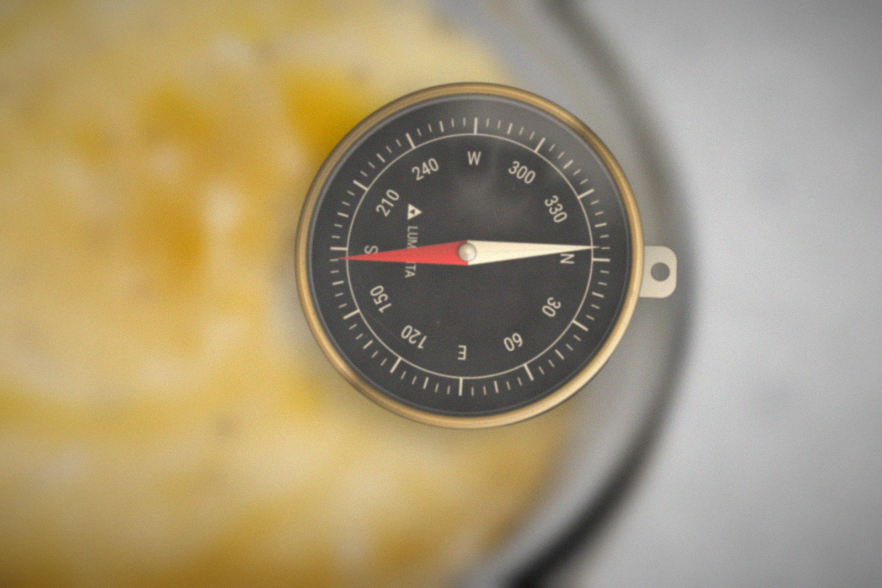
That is **175** °
